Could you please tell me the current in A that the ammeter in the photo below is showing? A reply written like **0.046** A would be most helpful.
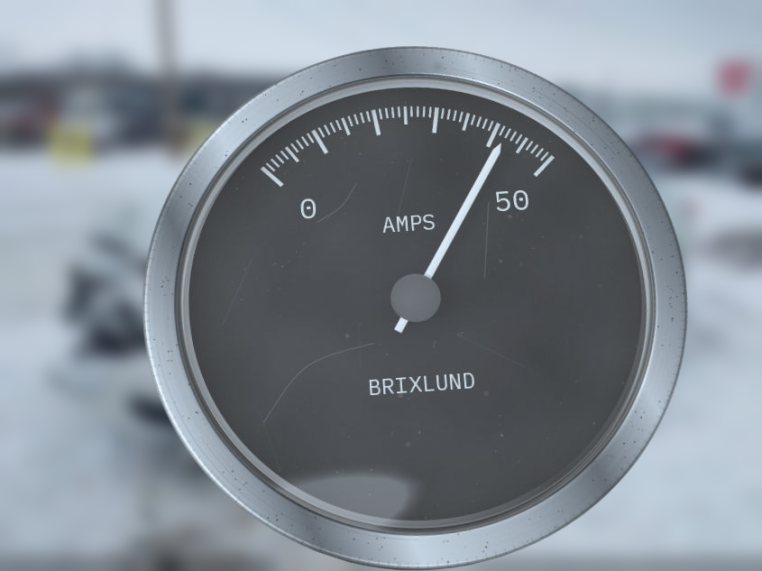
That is **42** A
